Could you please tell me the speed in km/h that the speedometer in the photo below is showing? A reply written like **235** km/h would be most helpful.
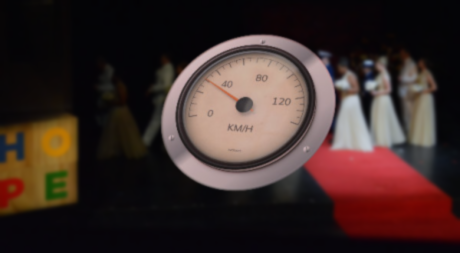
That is **30** km/h
